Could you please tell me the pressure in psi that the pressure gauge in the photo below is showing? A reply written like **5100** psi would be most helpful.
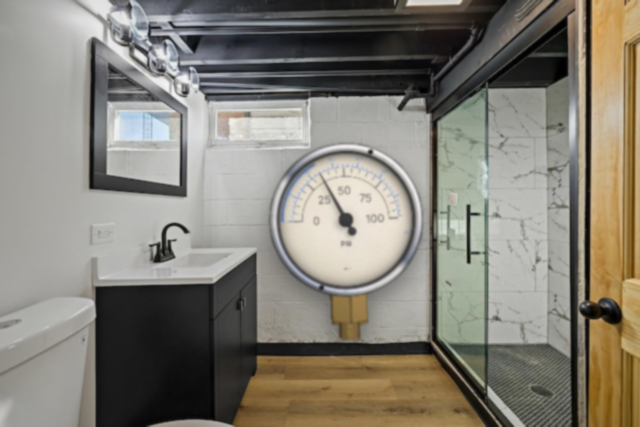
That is **35** psi
